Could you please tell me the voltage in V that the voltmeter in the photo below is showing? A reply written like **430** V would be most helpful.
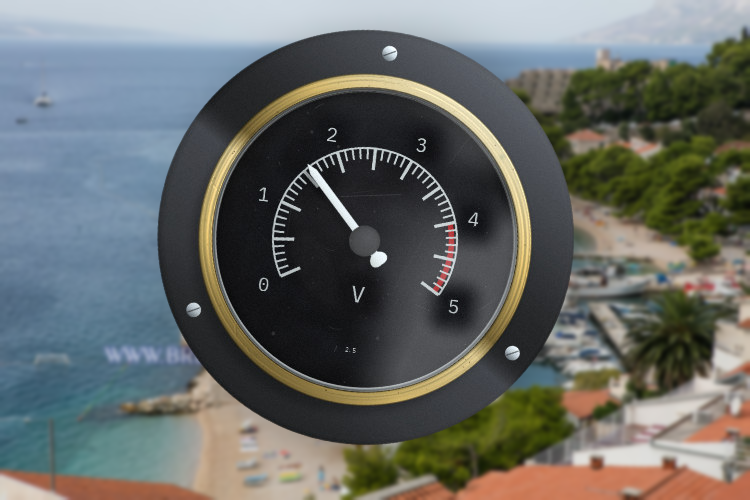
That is **1.6** V
